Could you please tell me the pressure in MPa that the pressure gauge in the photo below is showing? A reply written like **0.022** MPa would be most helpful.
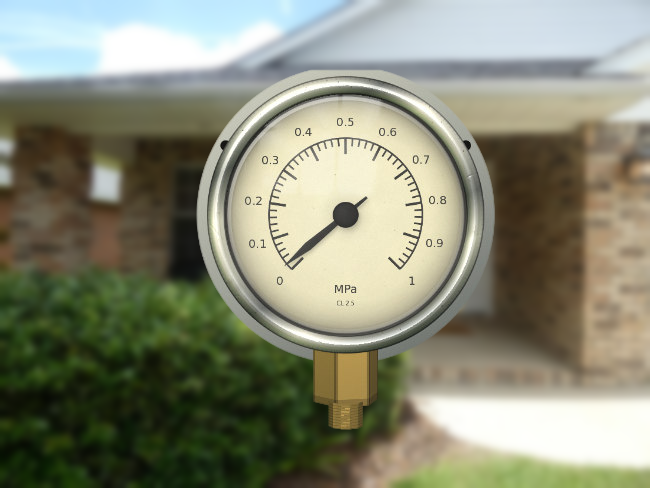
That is **0.02** MPa
